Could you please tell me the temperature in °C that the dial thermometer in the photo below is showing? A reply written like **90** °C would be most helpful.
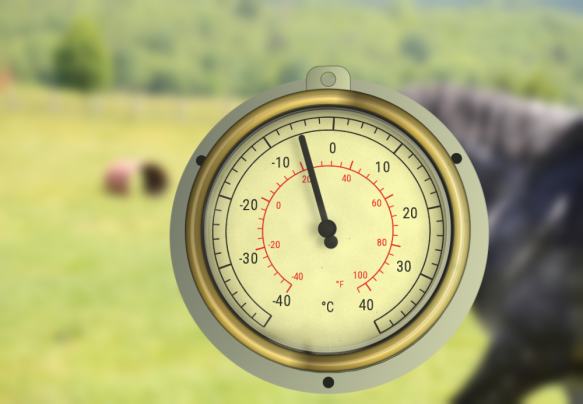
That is **-5** °C
